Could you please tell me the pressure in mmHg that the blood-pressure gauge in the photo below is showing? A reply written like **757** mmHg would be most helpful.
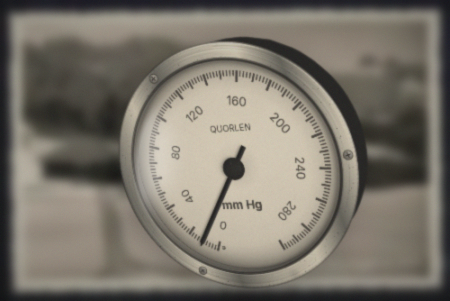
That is **10** mmHg
